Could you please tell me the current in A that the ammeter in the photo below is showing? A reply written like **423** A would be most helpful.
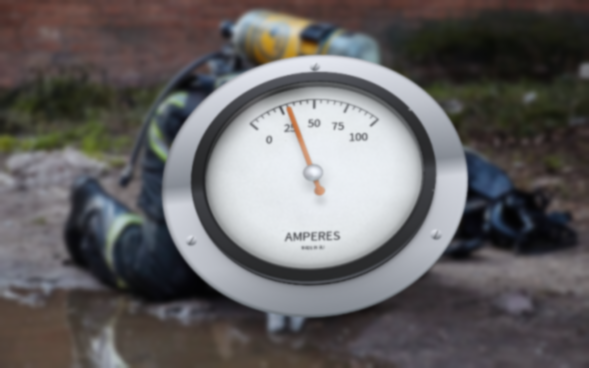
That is **30** A
